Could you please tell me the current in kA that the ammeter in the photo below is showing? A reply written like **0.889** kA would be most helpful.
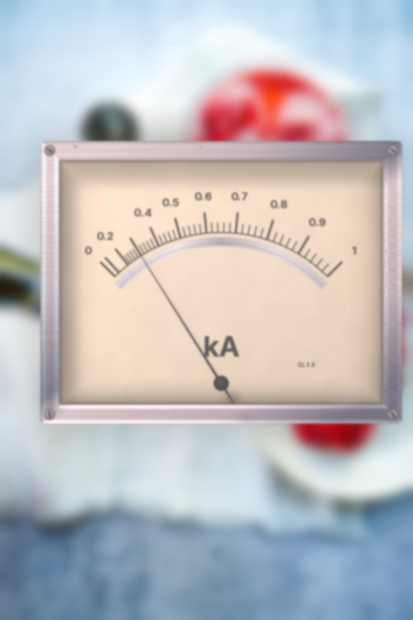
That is **0.3** kA
